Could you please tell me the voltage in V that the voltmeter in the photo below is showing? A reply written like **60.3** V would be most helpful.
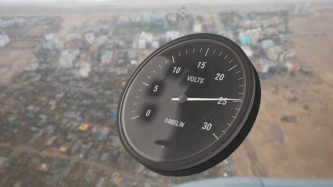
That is **25** V
